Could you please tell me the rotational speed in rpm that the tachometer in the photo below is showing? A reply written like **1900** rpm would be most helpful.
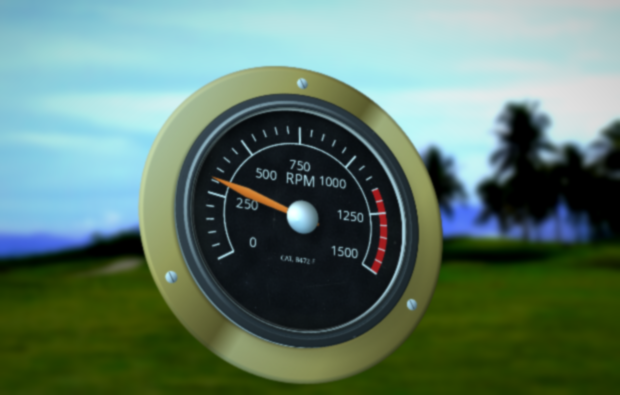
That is **300** rpm
